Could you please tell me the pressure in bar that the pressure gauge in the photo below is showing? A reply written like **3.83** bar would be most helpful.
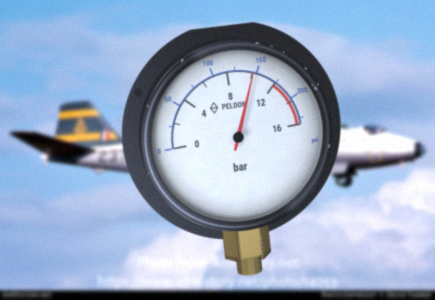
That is **10** bar
